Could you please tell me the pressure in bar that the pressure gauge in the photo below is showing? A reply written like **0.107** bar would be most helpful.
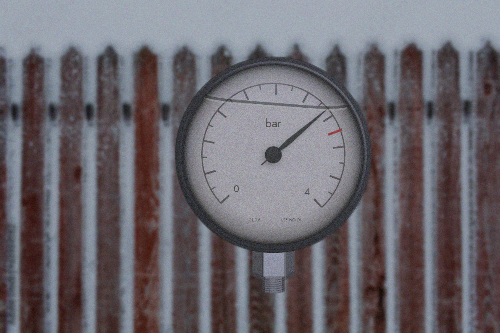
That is **2.7** bar
